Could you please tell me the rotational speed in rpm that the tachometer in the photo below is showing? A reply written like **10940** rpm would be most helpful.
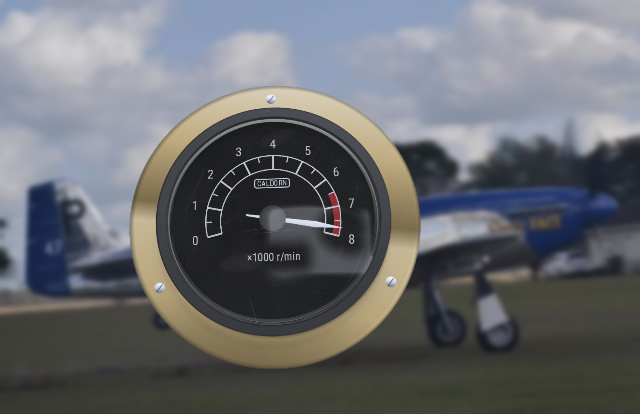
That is **7750** rpm
